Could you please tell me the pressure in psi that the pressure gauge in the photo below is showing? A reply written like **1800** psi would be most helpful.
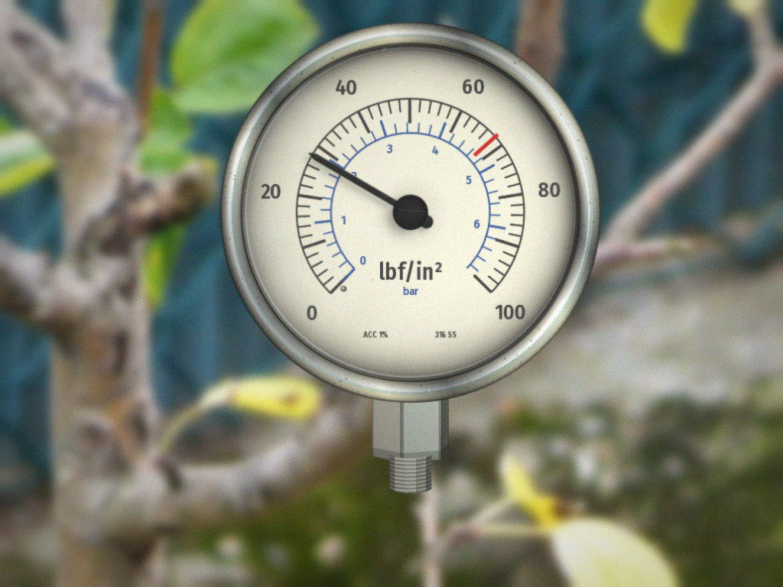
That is **28** psi
